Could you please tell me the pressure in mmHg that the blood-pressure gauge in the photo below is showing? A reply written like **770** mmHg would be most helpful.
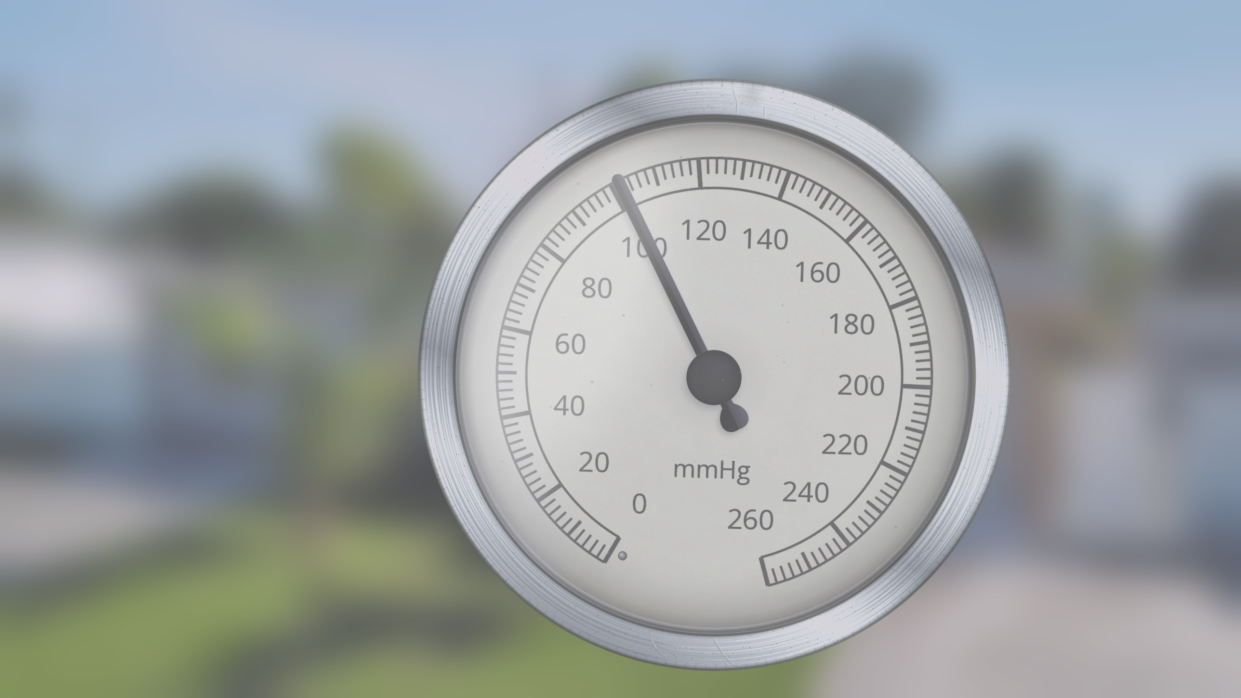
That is **102** mmHg
